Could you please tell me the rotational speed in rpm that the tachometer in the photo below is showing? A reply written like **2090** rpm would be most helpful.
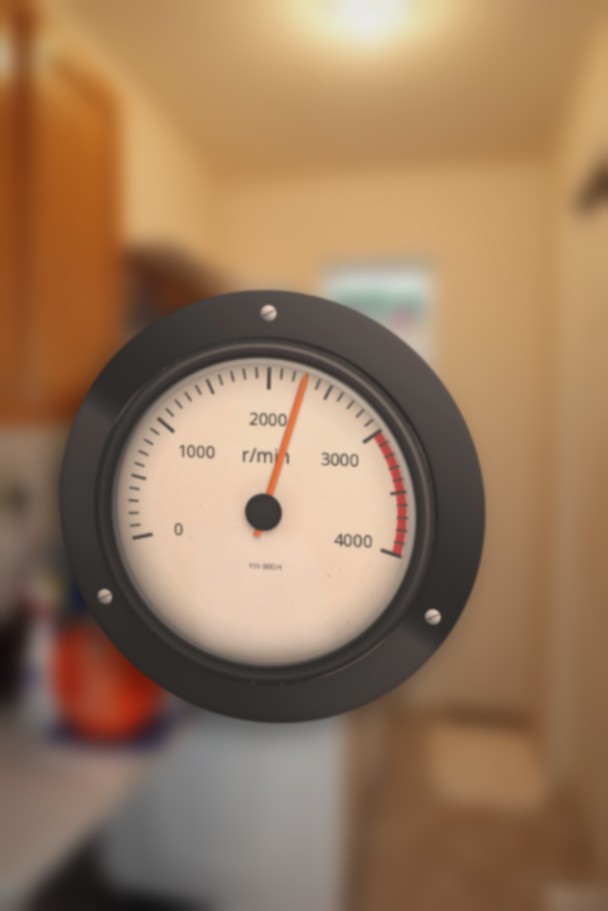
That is **2300** rpm
